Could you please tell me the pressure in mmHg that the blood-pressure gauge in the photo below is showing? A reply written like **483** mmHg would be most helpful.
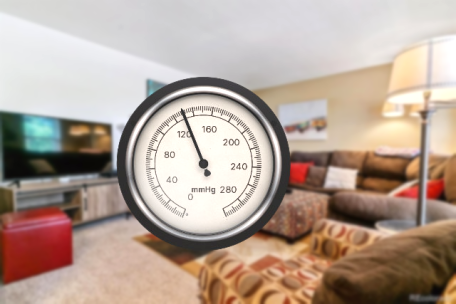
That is **130** mmHg
